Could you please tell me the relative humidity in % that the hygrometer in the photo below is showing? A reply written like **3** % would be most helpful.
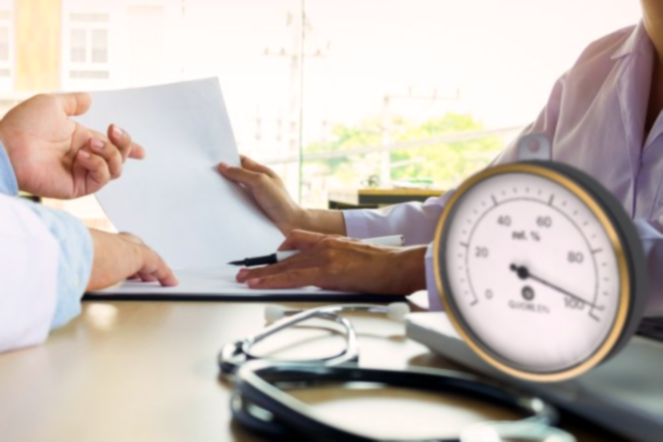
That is **96** %
